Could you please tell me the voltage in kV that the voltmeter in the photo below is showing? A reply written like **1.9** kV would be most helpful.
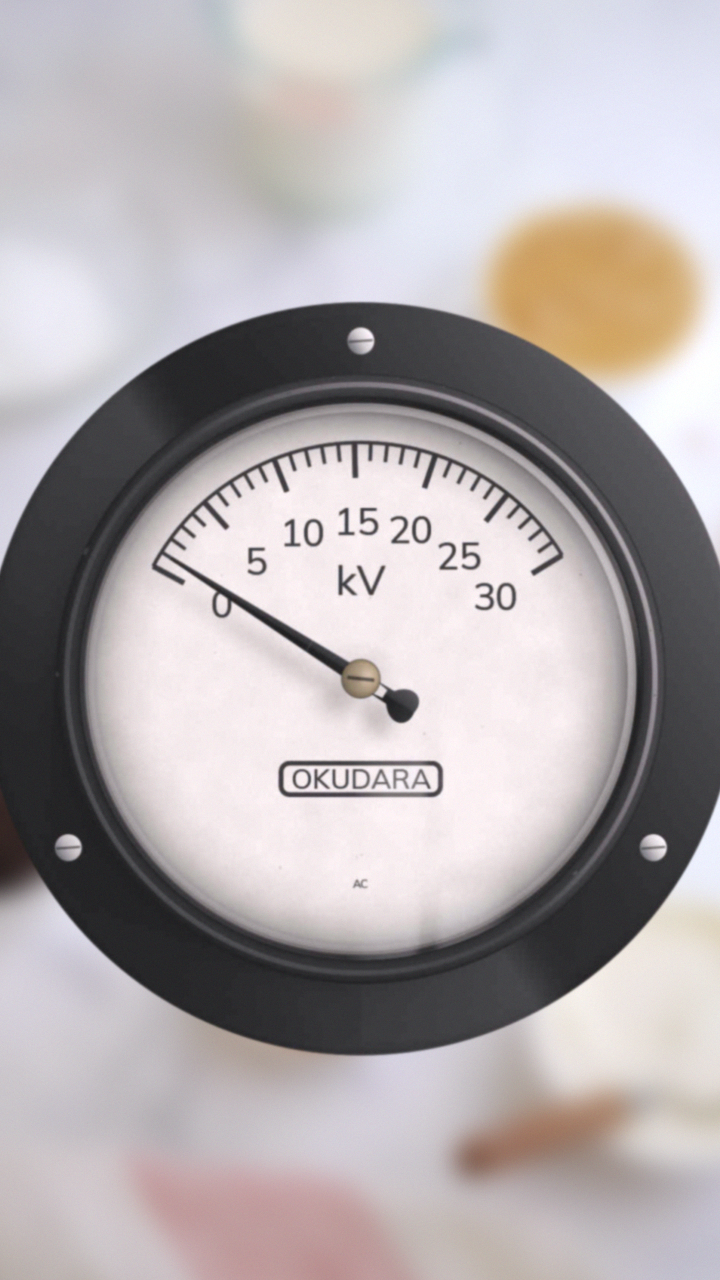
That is **1** kV
